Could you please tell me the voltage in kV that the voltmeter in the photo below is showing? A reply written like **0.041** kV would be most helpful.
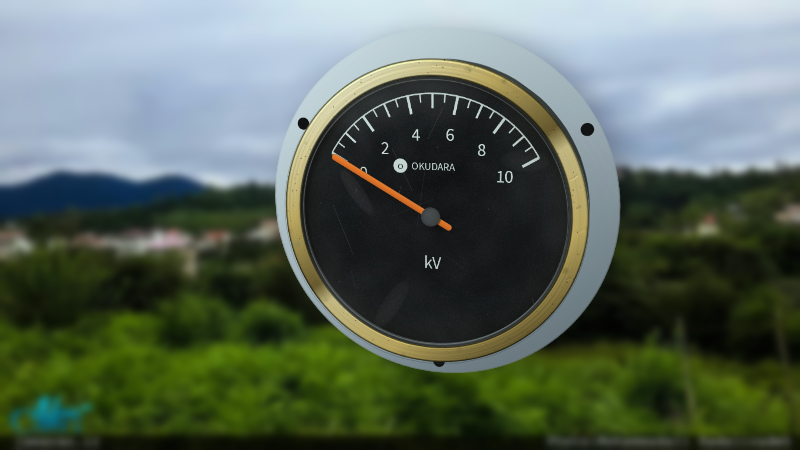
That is **0** kV
